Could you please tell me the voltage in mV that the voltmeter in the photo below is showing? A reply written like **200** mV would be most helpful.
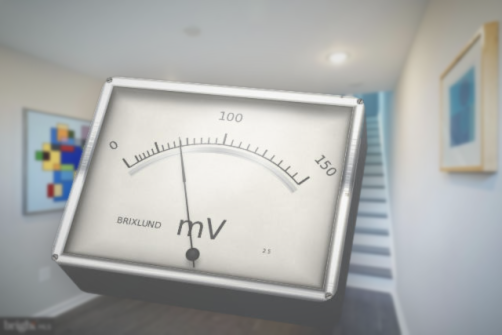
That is **70** mV
